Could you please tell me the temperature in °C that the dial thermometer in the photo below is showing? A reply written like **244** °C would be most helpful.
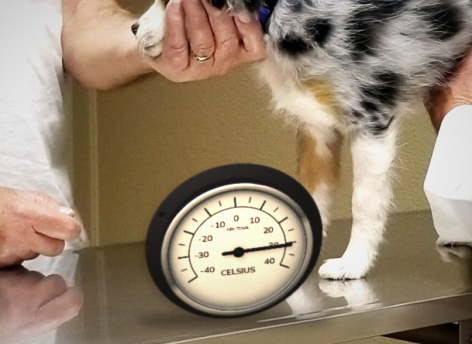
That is **30** °C
